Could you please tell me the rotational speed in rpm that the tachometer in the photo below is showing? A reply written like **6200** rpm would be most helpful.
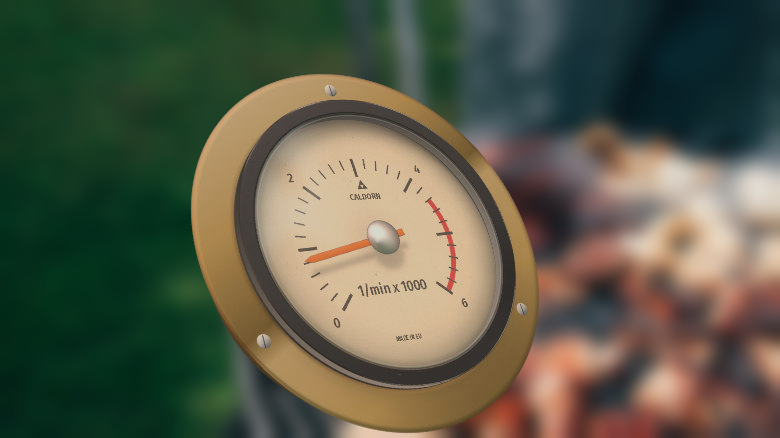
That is **800** rpm
